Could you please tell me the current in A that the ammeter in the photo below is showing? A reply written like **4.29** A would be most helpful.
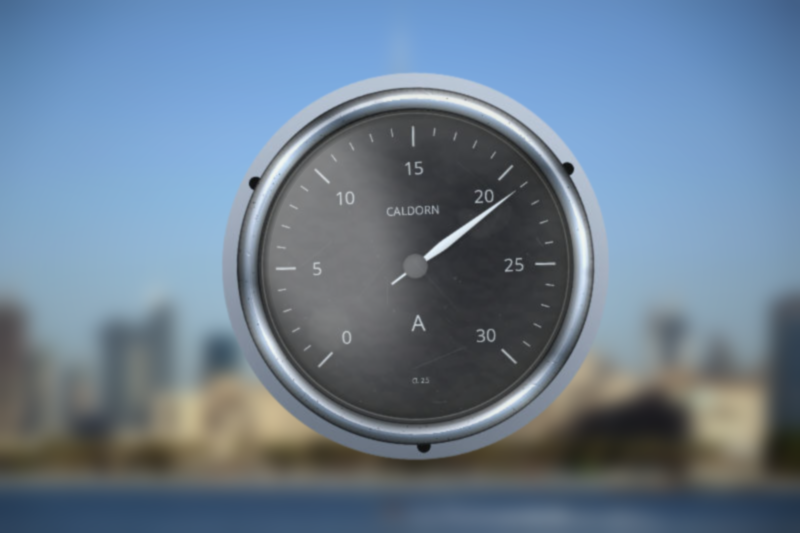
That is **21** A
